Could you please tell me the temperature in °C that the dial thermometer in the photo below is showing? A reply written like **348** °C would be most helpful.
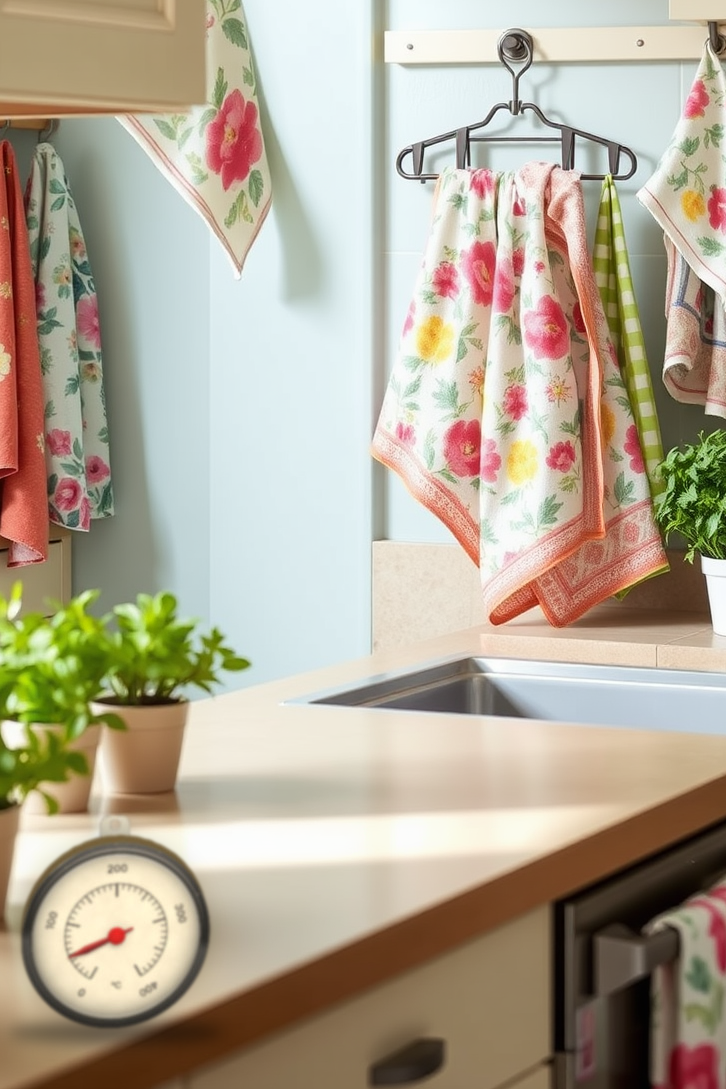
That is **50** °C
